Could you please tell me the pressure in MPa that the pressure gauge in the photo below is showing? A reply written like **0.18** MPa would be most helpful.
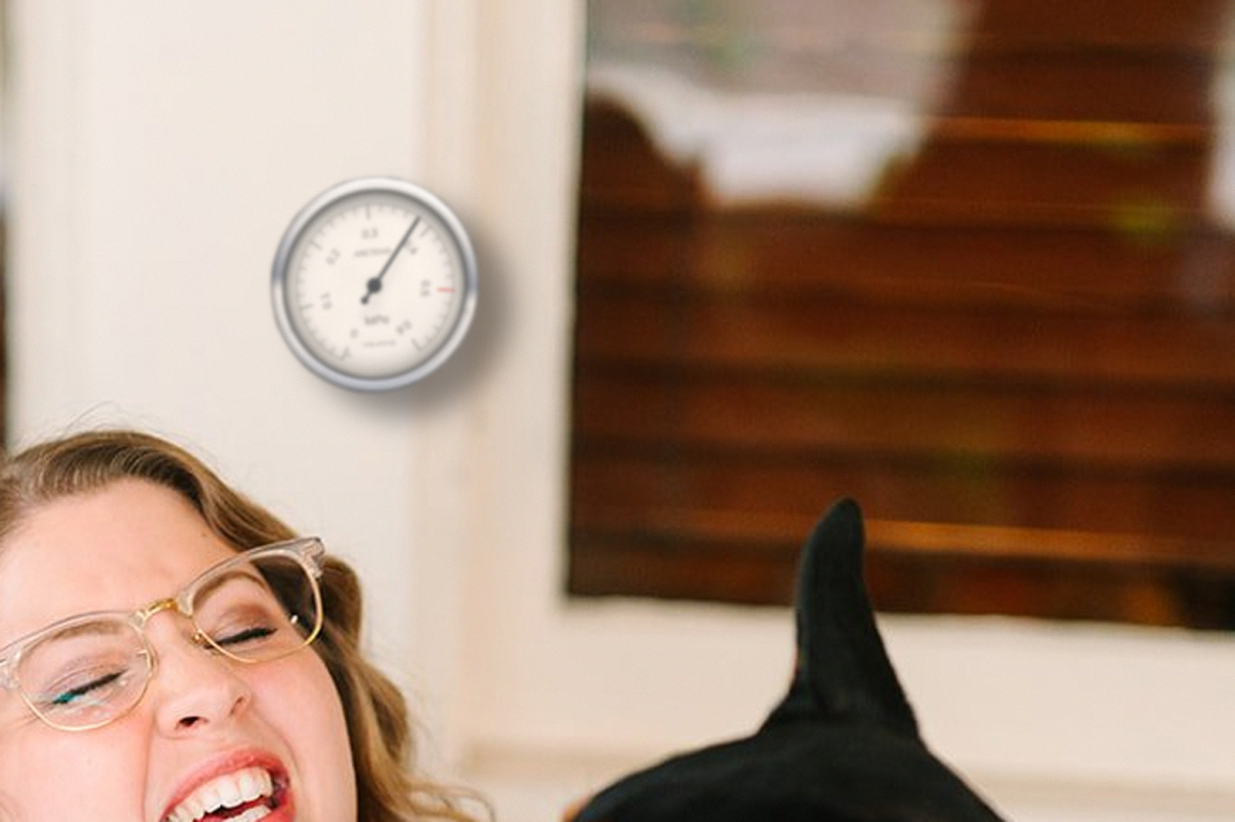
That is **0.38** MPa
